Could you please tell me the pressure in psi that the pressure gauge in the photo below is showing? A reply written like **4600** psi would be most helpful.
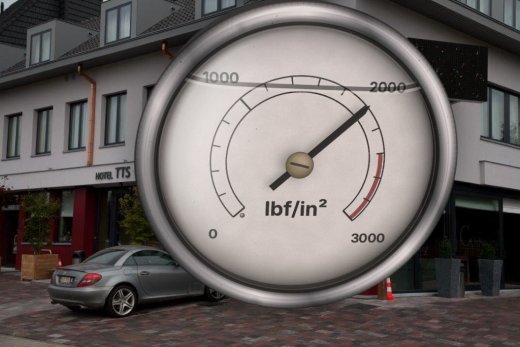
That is **2000** psi
